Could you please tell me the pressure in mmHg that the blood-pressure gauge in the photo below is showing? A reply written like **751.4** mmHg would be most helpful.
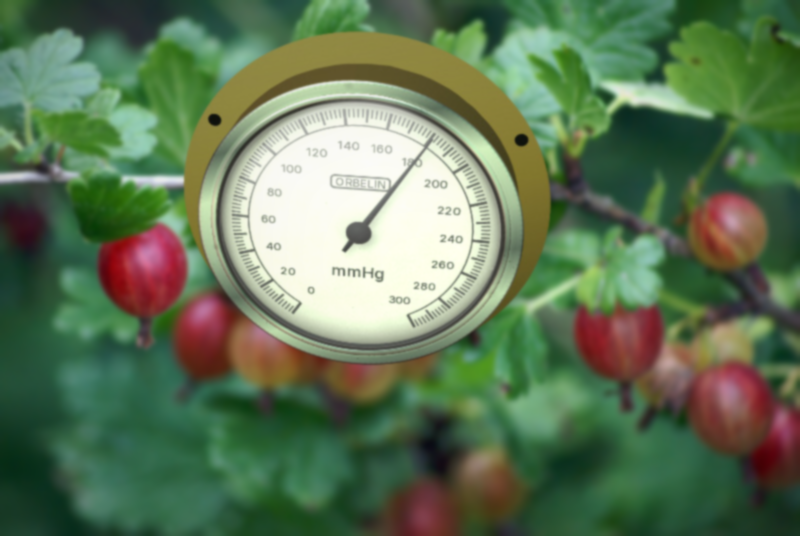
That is **180** mmHg
